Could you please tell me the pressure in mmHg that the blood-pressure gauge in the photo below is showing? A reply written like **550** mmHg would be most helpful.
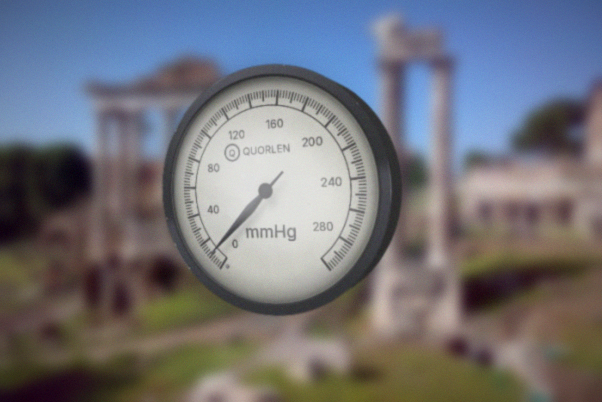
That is **10** mmHg
